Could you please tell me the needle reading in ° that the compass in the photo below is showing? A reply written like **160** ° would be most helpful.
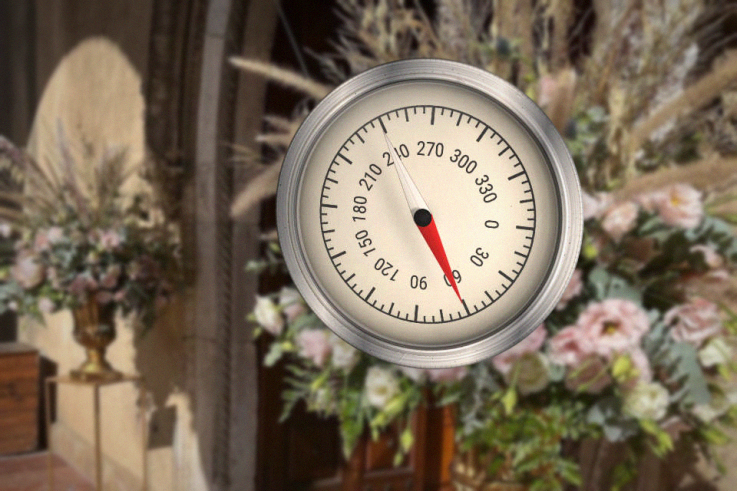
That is **60** °
